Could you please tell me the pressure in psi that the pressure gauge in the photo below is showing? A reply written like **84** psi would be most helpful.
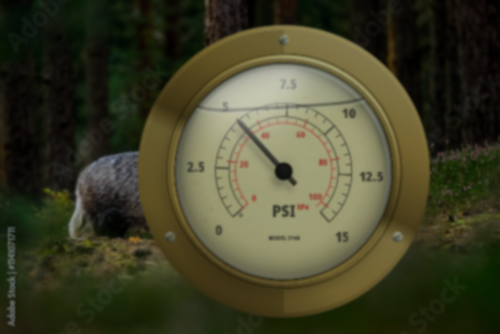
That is **5** psi
